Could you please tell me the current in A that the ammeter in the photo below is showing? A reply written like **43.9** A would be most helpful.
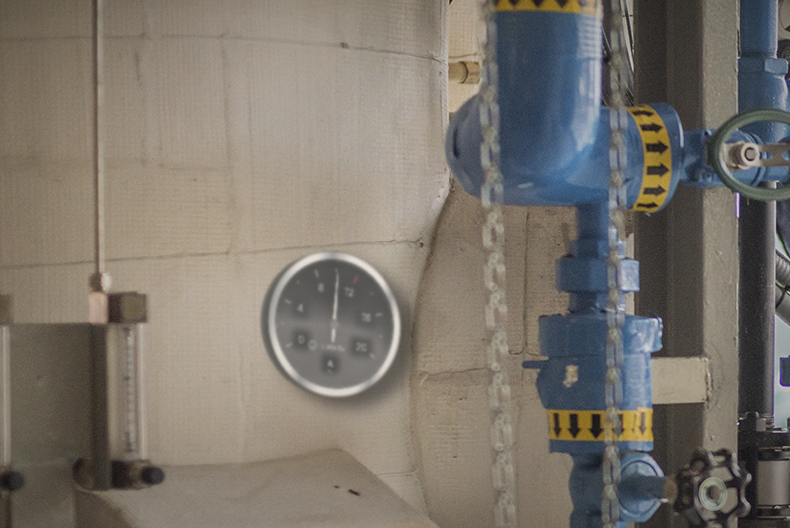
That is **10** A
